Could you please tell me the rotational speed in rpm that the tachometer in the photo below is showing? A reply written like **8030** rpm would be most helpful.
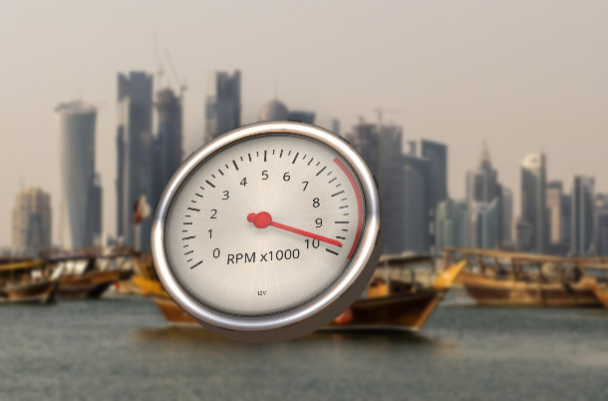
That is **9750** rpm
